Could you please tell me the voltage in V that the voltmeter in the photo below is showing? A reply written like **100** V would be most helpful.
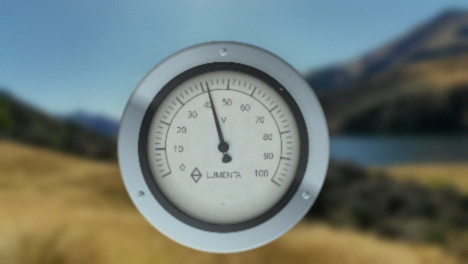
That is **42** V
